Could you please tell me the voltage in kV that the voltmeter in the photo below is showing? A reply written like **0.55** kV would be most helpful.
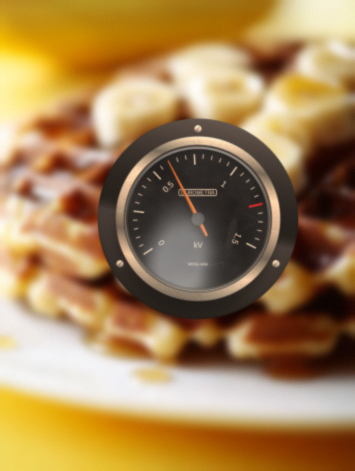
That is **0.6** kV
